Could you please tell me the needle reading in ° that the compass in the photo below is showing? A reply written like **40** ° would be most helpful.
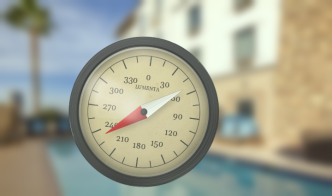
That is **232.5** °
